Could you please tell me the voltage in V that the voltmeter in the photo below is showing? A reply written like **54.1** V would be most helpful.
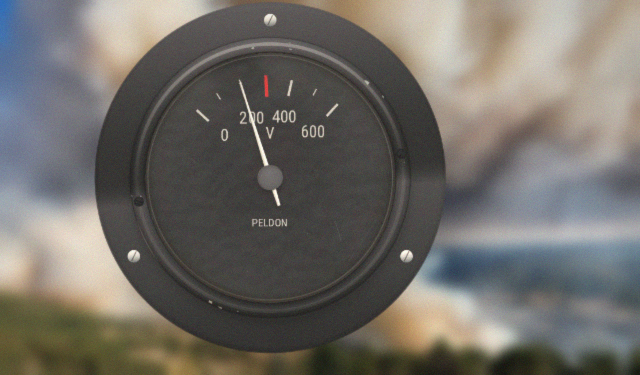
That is **200** V
